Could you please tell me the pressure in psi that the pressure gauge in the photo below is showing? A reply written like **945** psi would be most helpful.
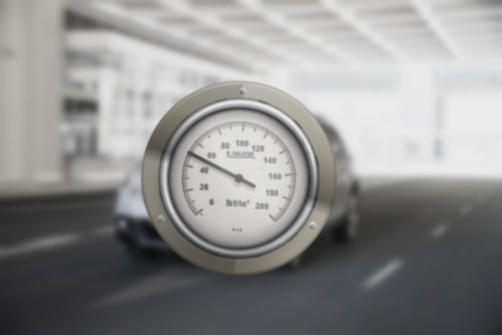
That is **50** psi
